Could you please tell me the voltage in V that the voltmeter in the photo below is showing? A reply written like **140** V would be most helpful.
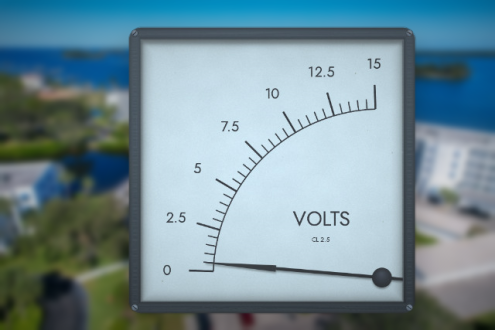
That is **0.5** V
